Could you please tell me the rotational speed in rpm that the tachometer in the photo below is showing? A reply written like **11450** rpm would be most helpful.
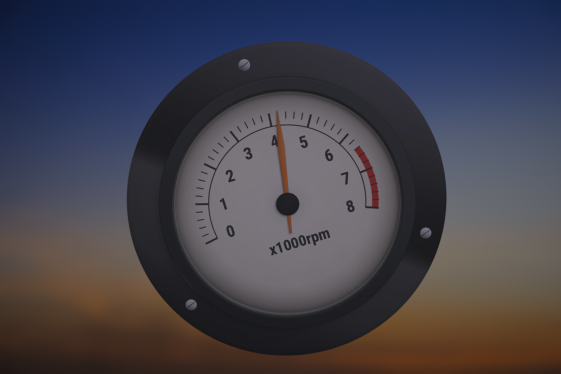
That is **4200** rpm
